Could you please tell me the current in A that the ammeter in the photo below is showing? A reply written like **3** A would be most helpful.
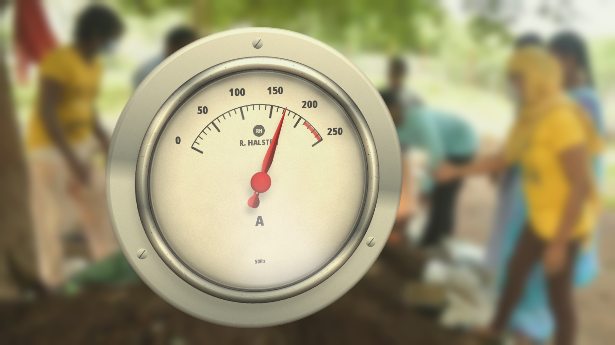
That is **170** A
